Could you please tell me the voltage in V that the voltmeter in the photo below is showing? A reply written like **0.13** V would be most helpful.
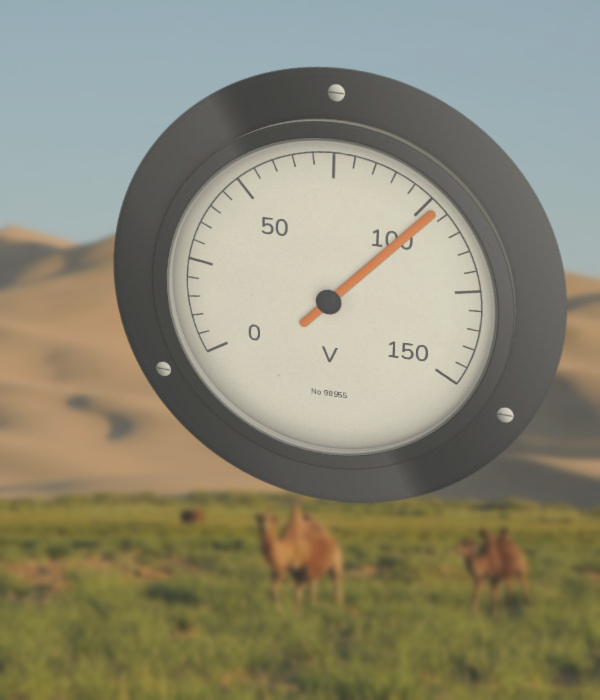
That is **102.5** V
